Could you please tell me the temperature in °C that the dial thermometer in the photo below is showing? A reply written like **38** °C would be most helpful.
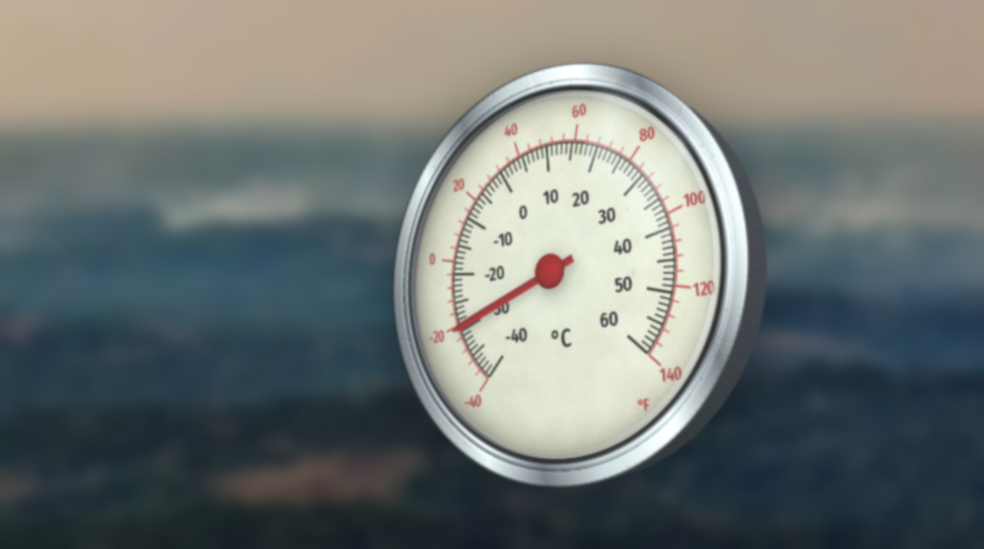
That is **-30** °C
